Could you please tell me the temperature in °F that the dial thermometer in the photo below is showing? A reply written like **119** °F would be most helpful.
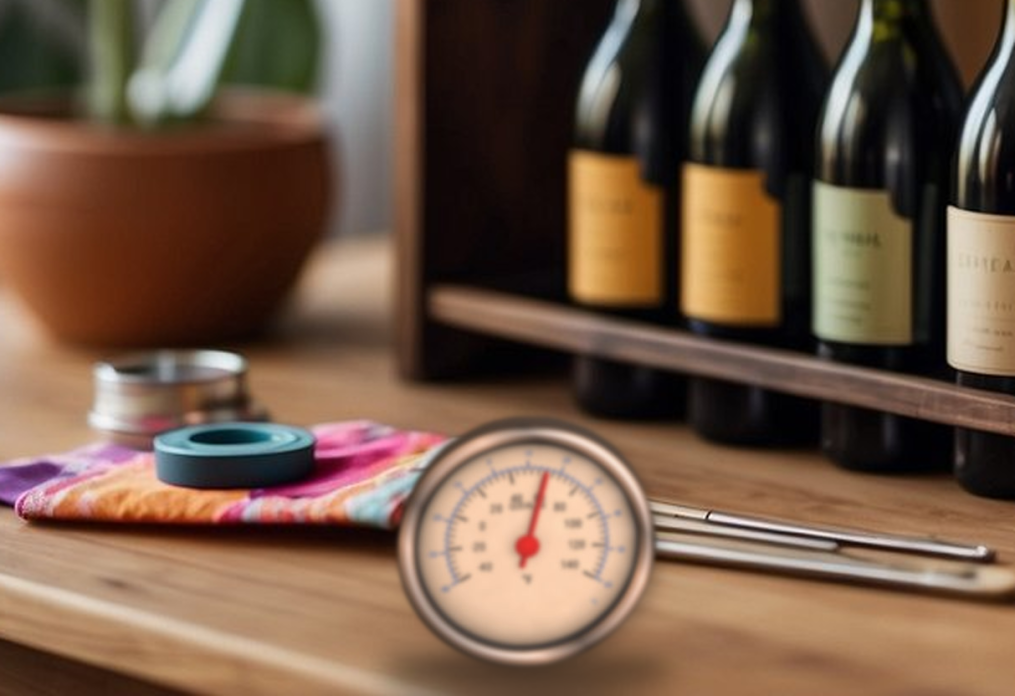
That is **60** °F
